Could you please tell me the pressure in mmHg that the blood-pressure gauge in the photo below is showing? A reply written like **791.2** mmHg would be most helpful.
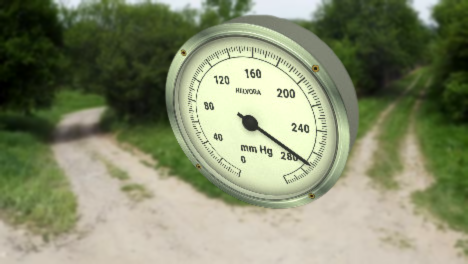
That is **270** mmHg
